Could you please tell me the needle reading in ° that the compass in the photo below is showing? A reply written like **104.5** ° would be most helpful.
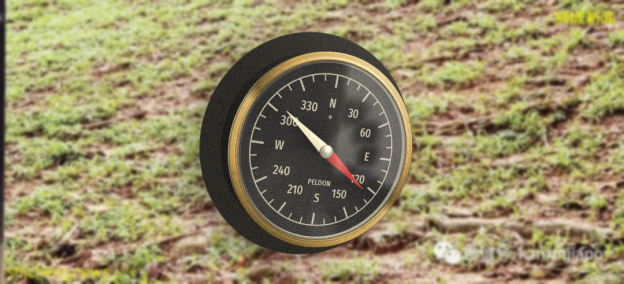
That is **125** °
